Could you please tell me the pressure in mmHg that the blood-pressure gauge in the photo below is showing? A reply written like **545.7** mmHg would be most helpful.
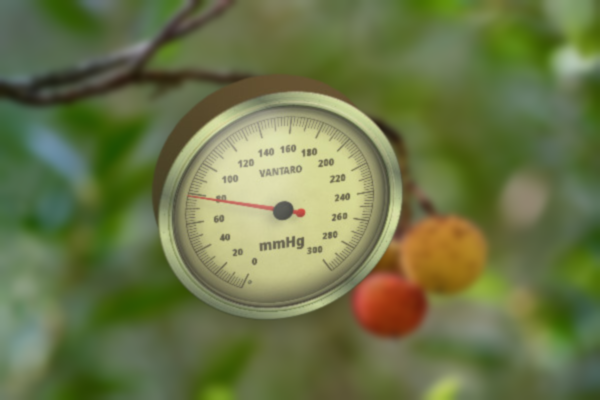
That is **80** mmHg
